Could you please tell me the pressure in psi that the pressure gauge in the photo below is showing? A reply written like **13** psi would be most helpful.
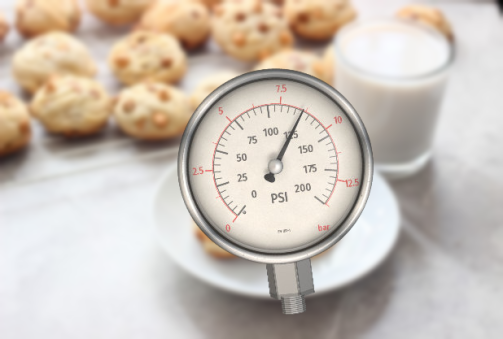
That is **125** psi
